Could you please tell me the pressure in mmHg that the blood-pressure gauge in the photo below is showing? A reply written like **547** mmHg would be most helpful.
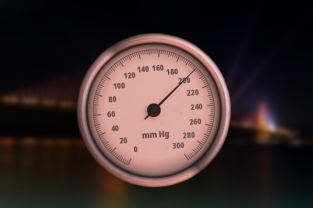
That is **200** mmHg
